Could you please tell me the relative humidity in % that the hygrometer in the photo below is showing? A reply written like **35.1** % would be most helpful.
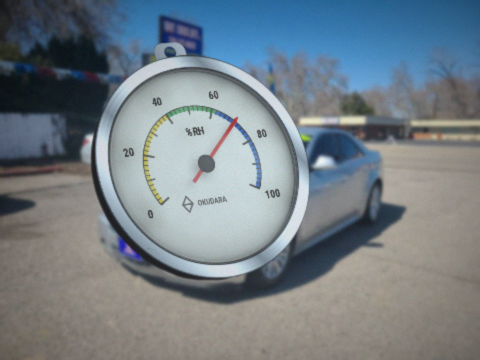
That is **70** %
